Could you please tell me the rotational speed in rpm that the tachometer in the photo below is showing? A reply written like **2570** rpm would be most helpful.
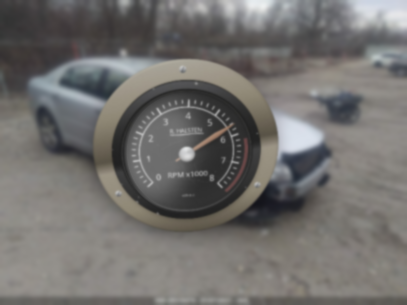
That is **5600** rpm
